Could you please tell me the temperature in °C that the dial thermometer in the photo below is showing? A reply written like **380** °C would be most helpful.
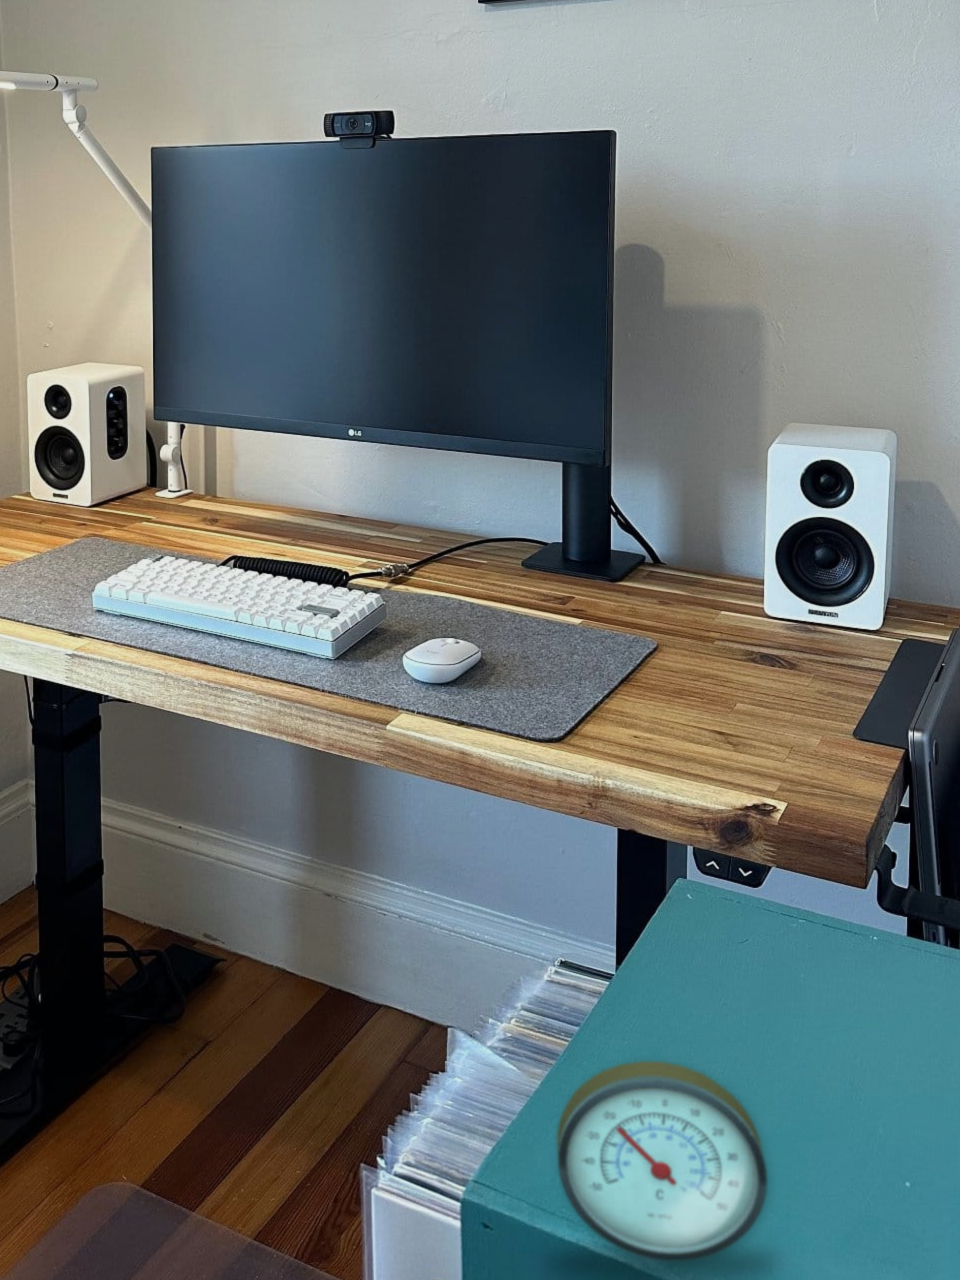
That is **-20** °C
